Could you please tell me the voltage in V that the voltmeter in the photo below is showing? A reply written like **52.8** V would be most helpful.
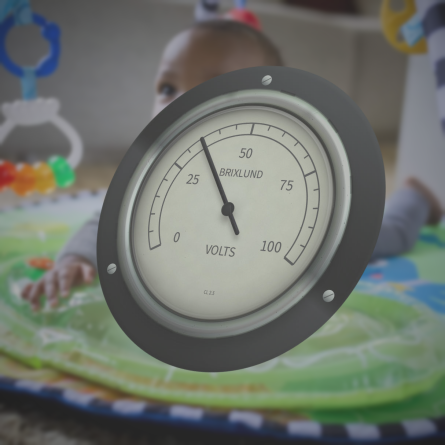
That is **35** V
